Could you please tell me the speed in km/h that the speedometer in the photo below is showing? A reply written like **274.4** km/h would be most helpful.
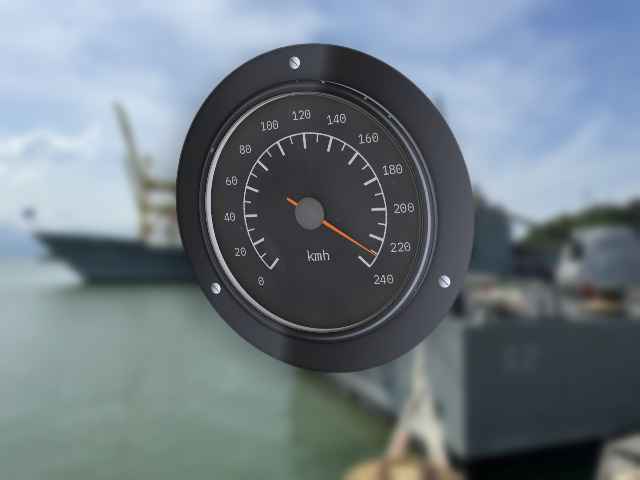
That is **230** km/h
